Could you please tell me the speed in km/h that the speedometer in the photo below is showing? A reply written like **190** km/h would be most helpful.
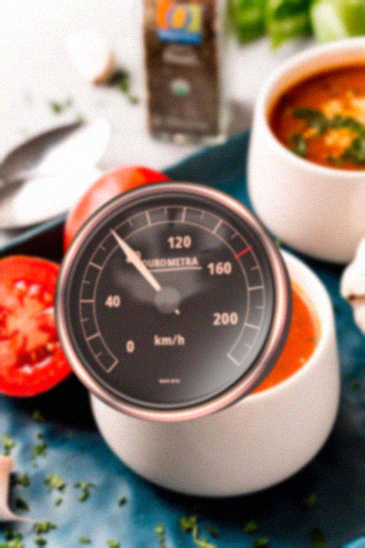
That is **80** km/h
